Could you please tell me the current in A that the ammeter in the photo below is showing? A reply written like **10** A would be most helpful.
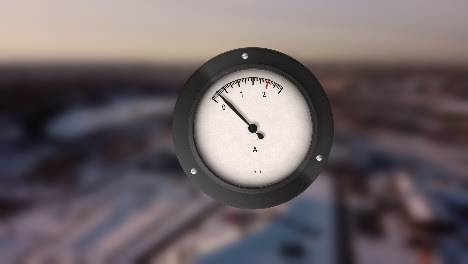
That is **0.25** A
